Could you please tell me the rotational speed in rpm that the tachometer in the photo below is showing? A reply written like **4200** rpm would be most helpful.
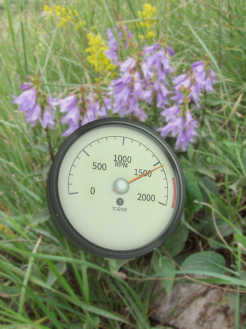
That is **1550** rpm
